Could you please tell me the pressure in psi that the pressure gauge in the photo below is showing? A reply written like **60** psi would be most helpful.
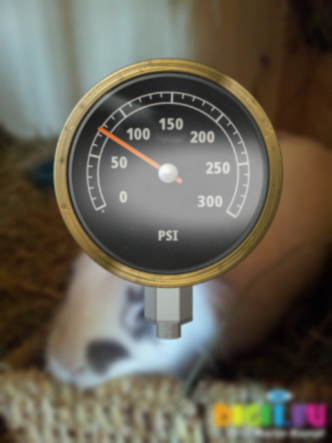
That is **75** psi
